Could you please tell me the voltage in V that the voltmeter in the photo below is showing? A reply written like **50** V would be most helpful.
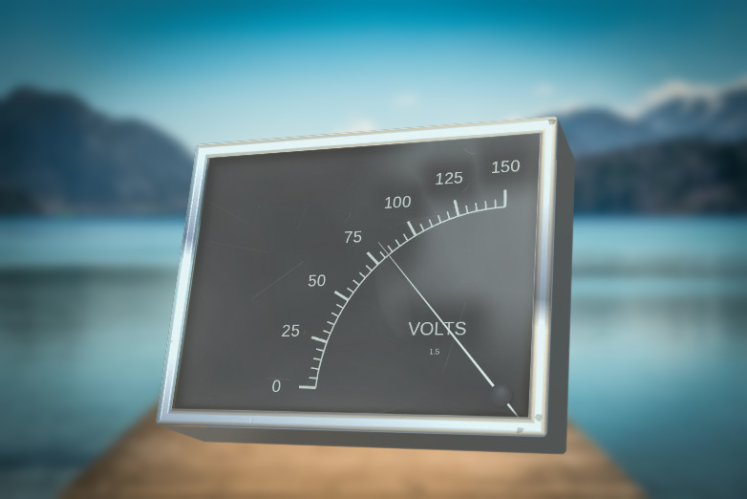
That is **82.5** V
